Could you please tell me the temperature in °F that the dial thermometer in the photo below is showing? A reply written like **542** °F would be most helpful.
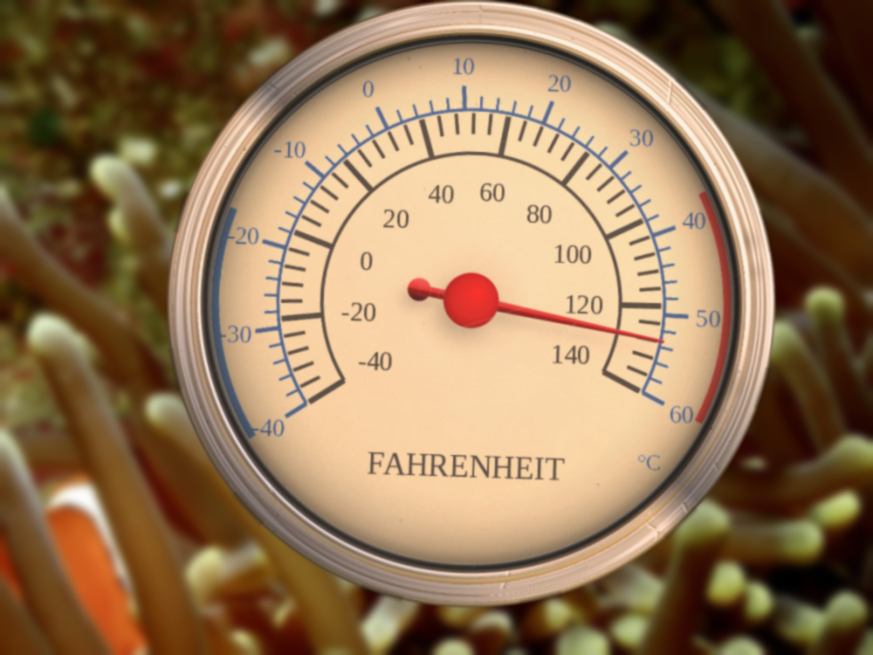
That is **128** °F
